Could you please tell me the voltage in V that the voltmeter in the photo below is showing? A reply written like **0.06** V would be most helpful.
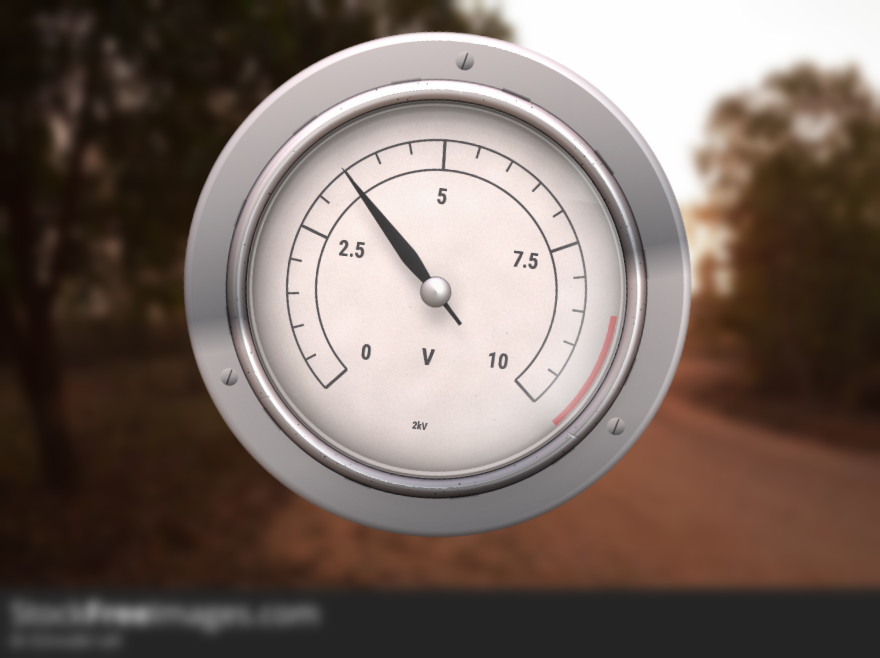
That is **3.5** V
